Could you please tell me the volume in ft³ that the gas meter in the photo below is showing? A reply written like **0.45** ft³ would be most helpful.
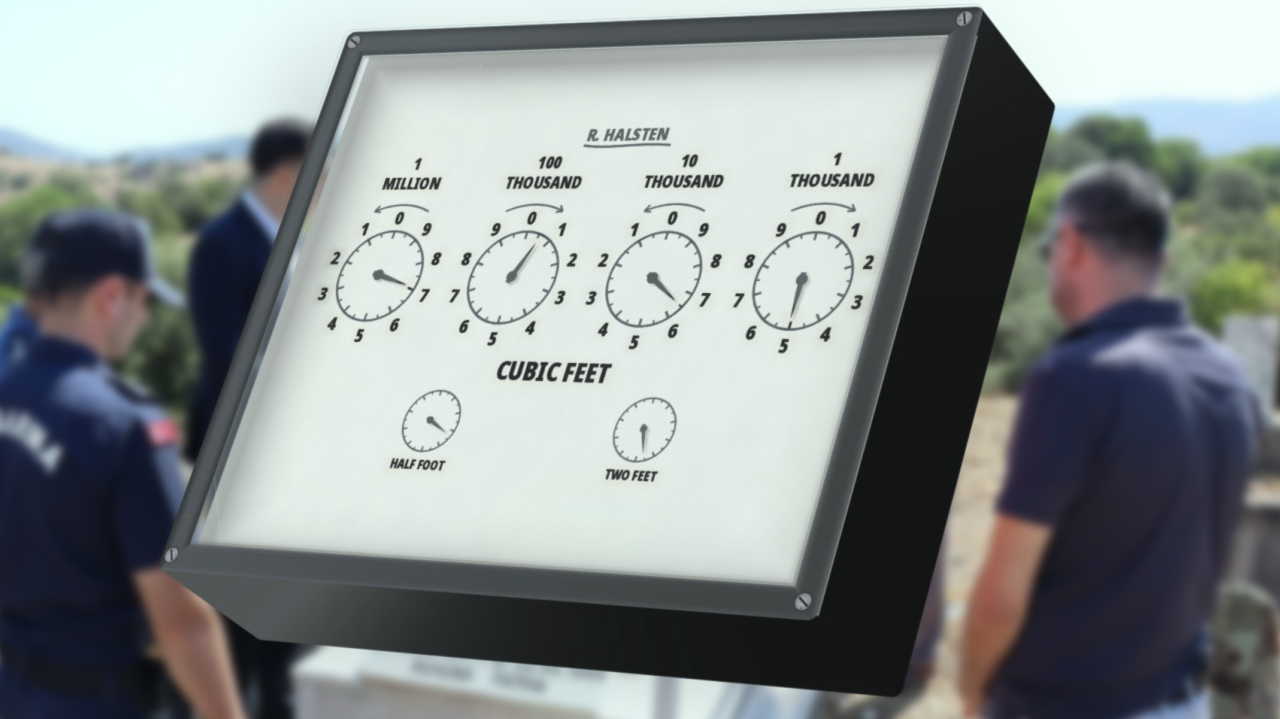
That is **706500** ft³
